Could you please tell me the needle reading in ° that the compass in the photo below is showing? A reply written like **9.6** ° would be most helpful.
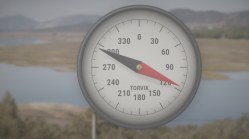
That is **115** °
